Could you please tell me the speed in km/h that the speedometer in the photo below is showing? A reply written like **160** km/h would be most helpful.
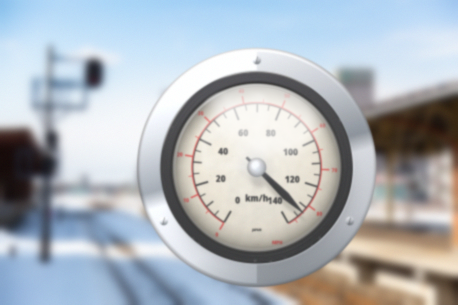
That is **132.5** km/h
